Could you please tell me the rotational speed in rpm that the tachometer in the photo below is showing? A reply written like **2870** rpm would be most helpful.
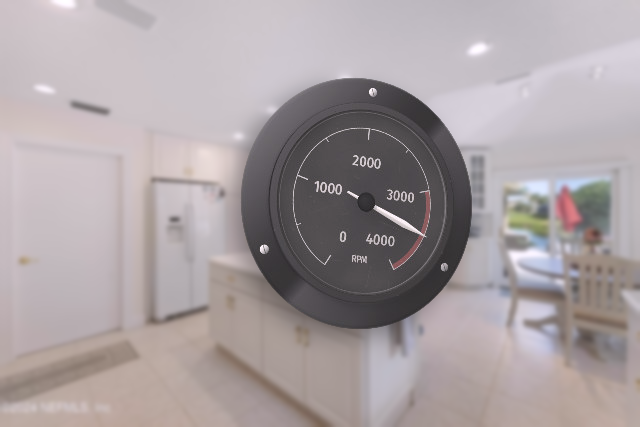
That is **3500** rpm
